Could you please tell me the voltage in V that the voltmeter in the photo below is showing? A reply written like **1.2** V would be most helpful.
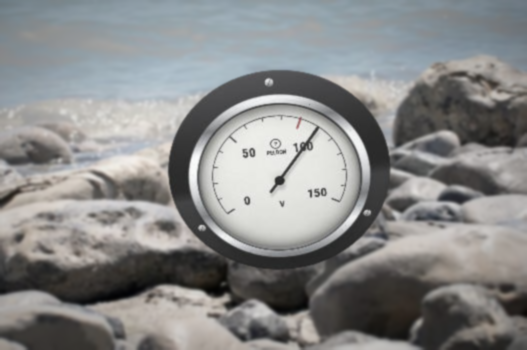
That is **100** V
